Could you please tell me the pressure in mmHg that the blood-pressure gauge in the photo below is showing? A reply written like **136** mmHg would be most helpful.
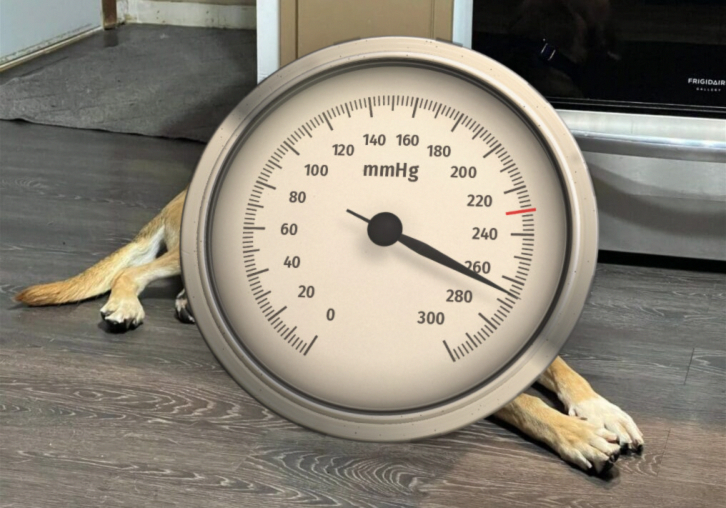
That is **266** mmHg
